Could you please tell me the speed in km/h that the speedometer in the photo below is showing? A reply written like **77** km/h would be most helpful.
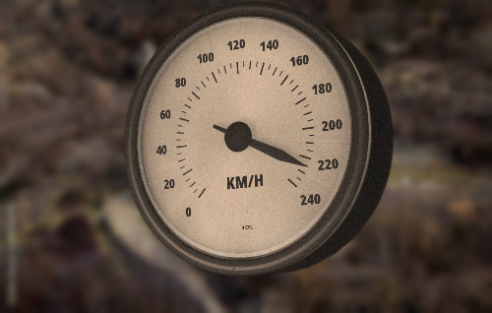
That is **225** km/h
